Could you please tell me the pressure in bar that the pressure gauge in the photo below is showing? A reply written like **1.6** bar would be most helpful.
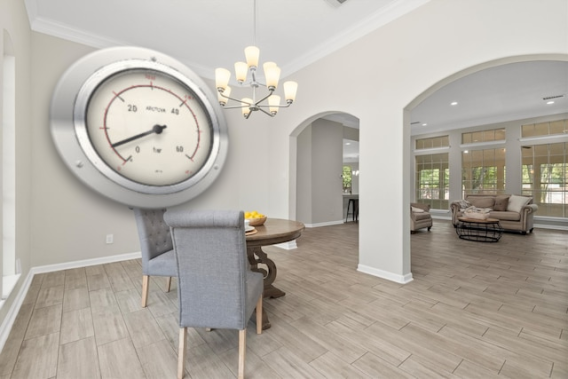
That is **5** bar
